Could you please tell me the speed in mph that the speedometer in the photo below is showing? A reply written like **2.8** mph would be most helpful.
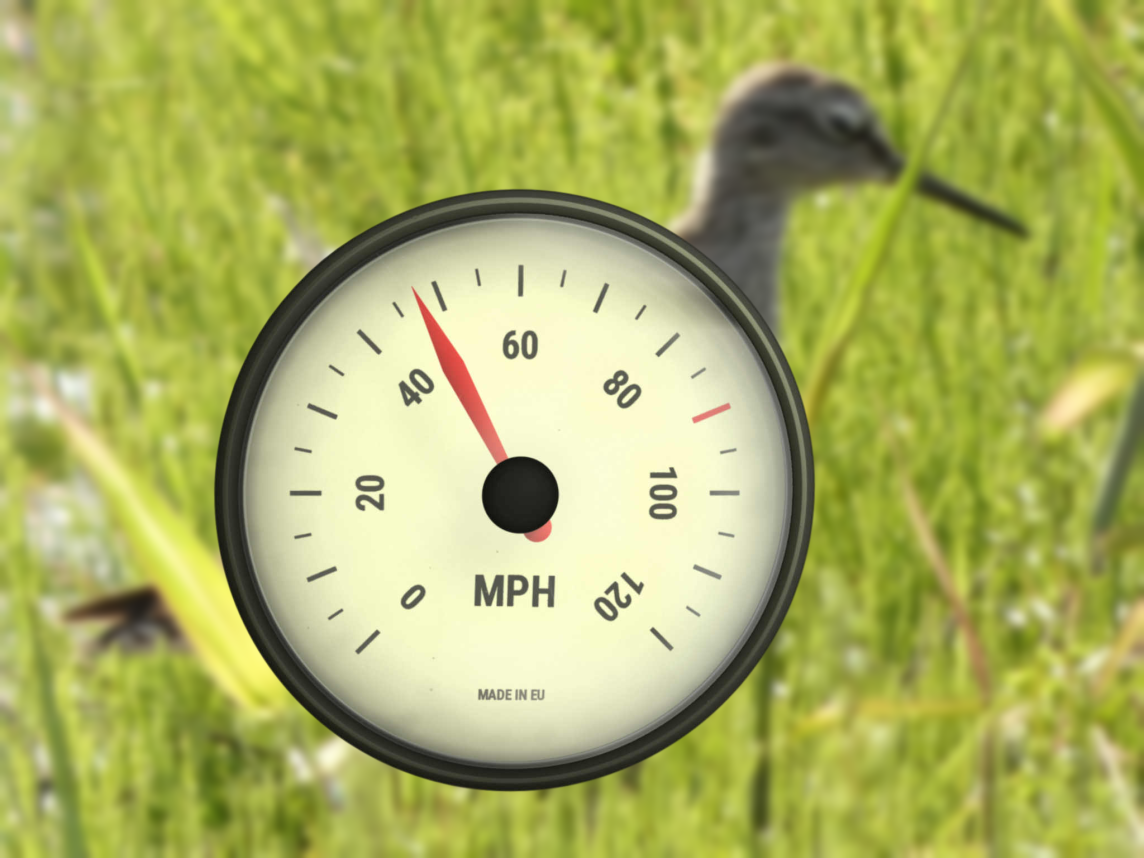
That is **47.5** mph
